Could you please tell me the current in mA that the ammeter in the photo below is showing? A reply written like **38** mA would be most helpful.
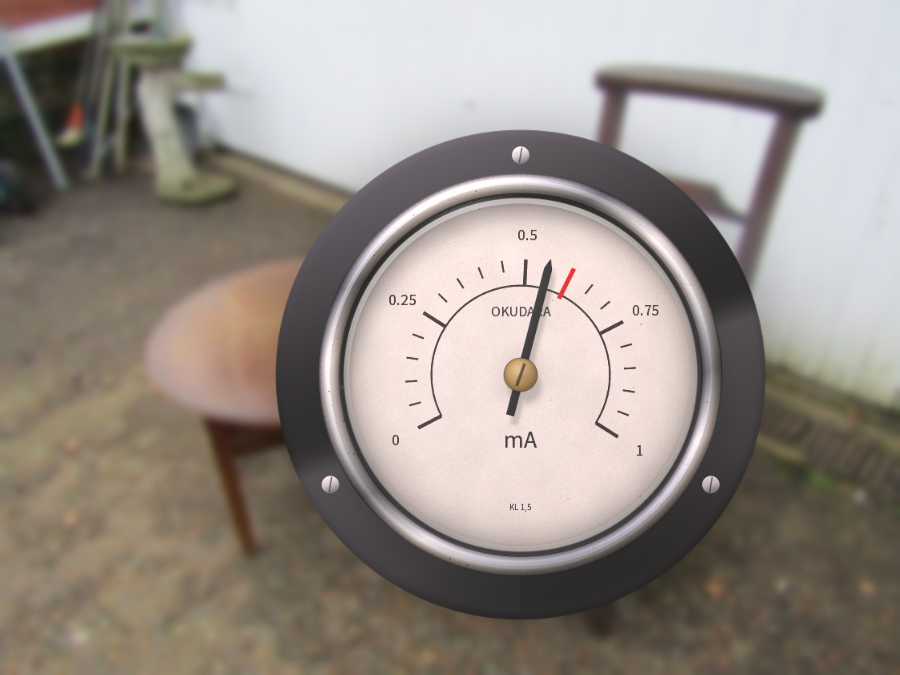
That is **0.55** mA
